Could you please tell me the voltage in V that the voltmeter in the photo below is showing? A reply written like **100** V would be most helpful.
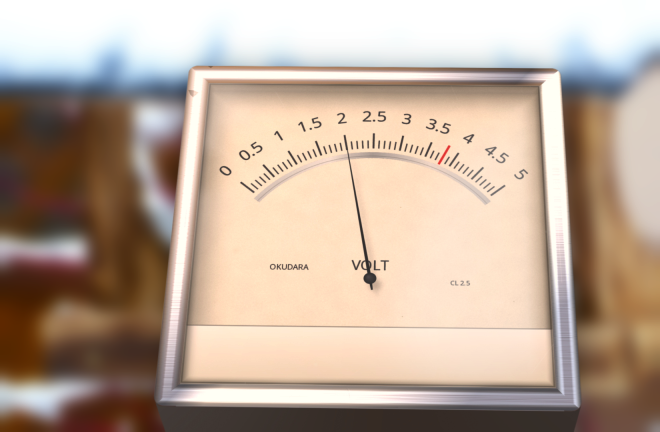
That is **2** V
